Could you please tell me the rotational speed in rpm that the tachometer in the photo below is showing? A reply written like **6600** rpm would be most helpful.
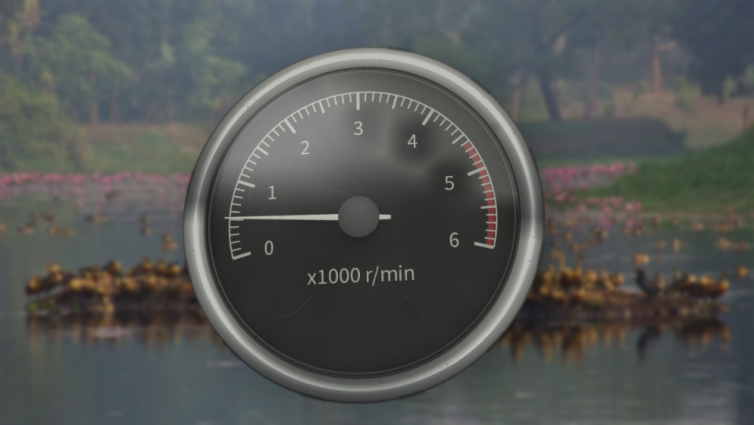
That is **500** rpm
